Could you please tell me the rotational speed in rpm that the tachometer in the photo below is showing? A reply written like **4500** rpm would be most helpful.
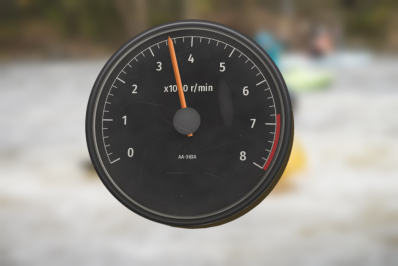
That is **3500** rpm
